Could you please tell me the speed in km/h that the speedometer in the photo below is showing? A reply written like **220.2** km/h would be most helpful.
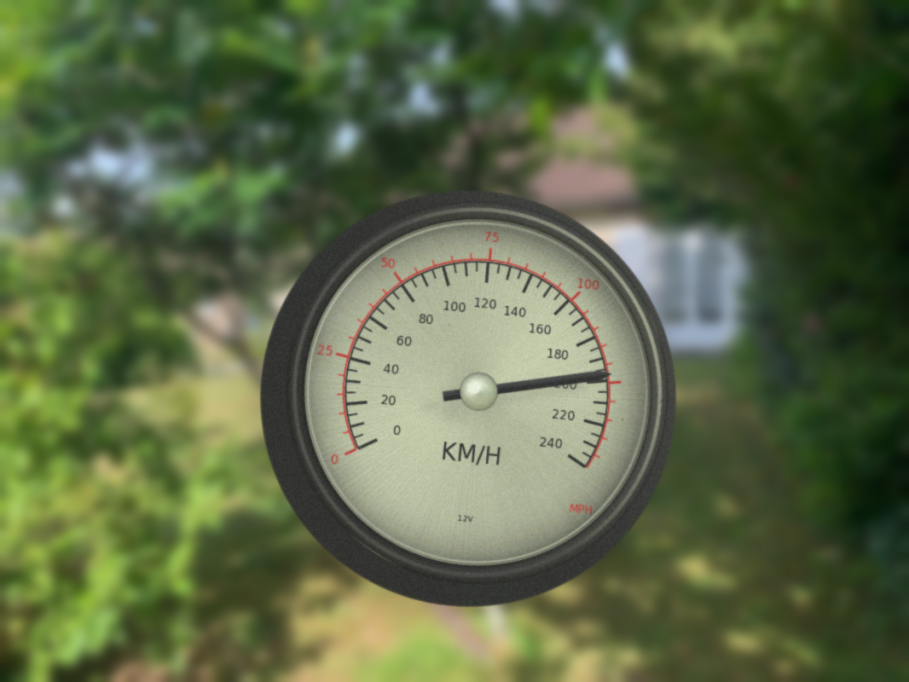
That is **197.5** km/h
